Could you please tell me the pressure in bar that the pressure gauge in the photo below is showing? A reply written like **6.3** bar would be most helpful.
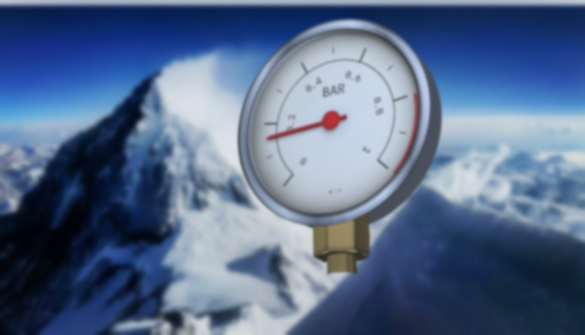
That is **0.15** bar
